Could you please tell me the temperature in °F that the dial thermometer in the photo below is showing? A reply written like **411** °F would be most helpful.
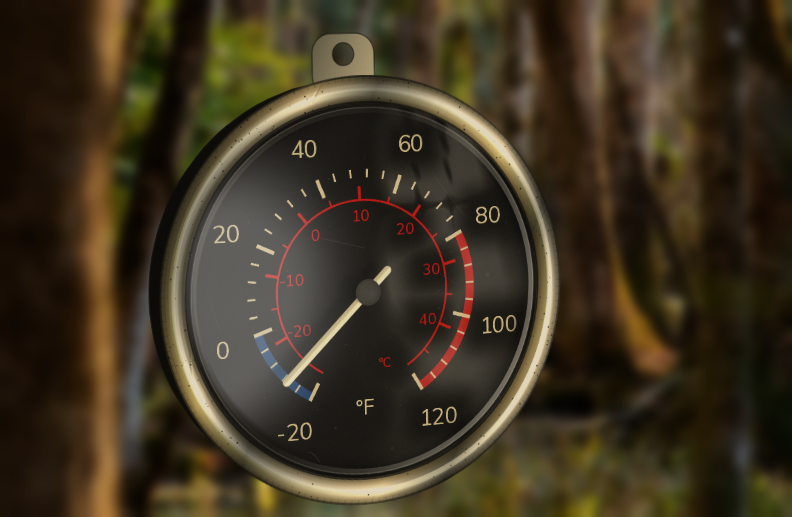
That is **-12** °F
